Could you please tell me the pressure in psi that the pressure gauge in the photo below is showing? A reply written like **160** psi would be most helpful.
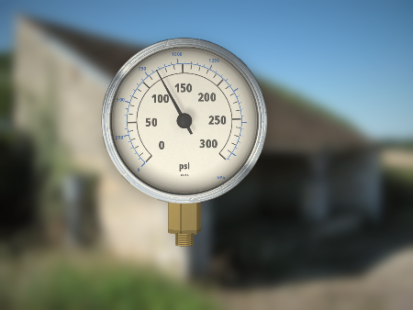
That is **120** psi
